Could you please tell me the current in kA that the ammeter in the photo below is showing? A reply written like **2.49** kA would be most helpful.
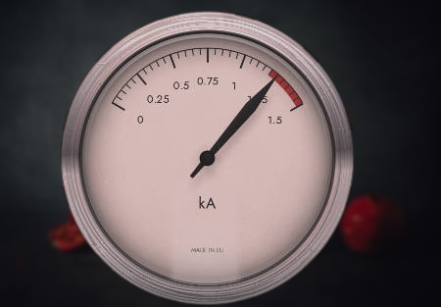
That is **1.25** kA
